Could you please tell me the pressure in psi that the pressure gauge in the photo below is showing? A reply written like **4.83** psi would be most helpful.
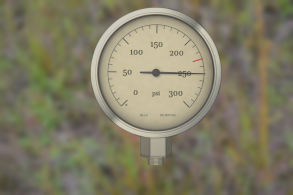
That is **250** psi
